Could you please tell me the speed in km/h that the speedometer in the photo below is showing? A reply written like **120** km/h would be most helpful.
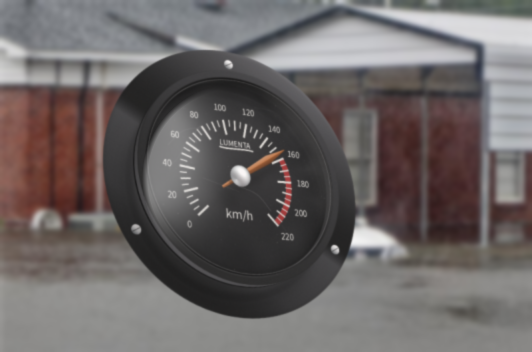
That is **155** km/h
